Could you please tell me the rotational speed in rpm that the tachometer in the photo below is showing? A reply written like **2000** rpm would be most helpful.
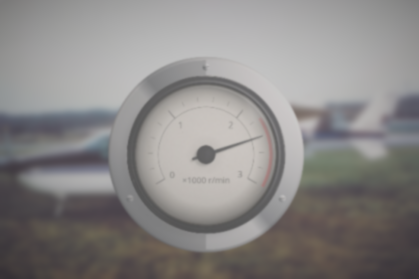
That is **2400** rpm
